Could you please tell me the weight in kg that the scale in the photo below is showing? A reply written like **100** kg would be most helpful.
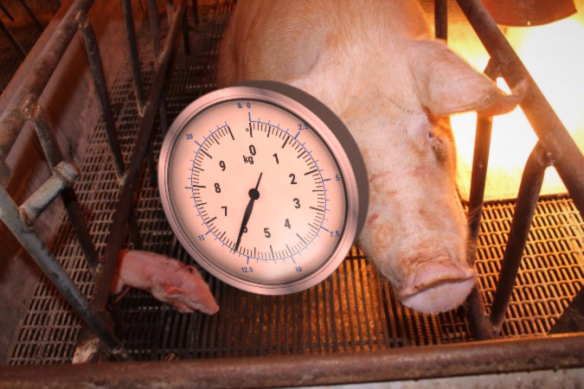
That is **6** kg
